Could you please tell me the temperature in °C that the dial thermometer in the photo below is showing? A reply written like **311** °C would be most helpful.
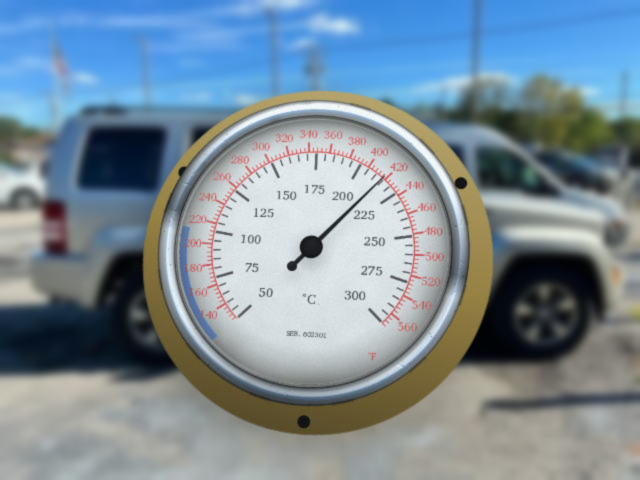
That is **215** °C
